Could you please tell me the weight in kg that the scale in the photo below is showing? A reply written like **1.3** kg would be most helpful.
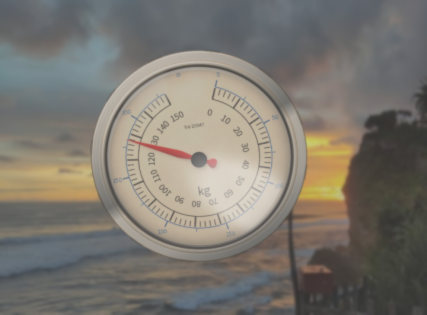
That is **128** kg
